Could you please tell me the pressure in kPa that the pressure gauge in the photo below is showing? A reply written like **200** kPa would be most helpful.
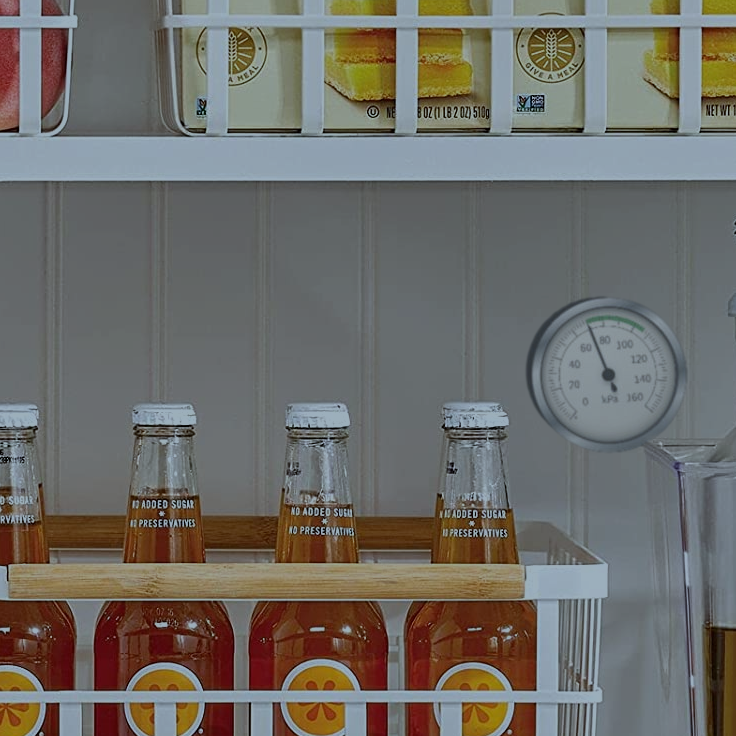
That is **70** kPa
